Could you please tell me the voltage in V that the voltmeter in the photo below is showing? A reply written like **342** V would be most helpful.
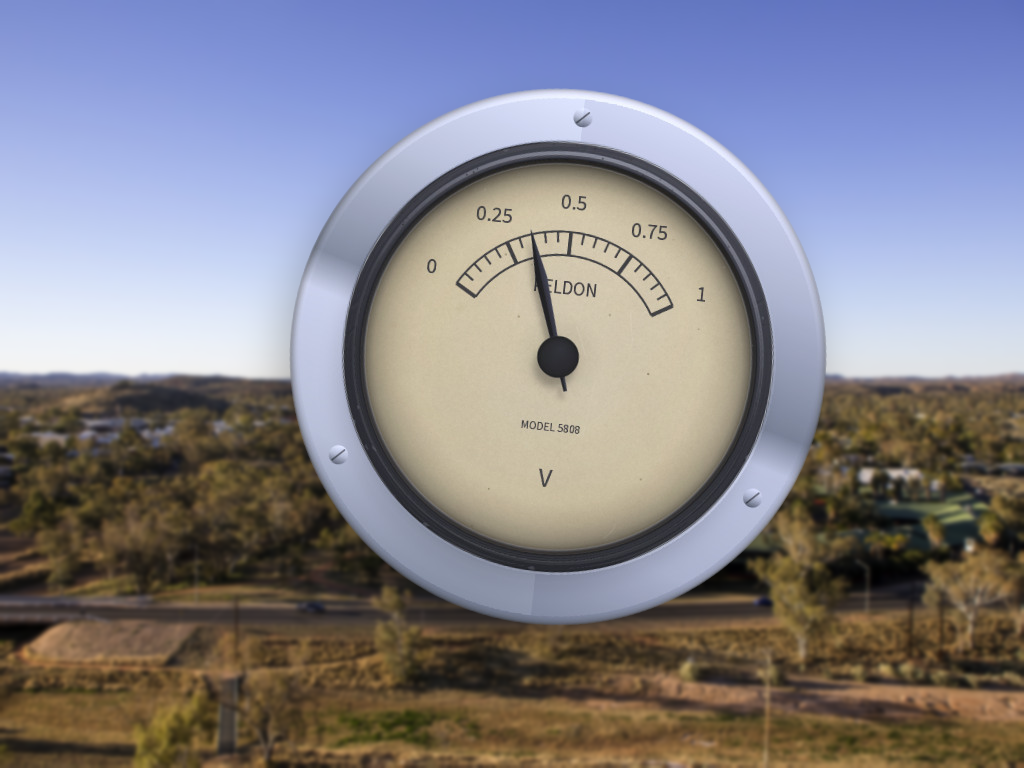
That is **0.35** V
